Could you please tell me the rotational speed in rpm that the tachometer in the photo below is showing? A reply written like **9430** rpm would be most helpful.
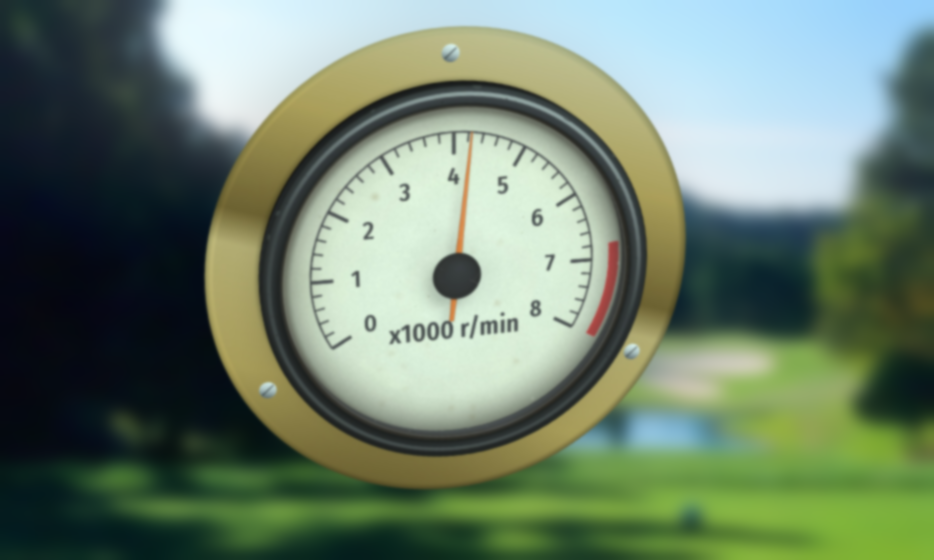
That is **4200** rpm
